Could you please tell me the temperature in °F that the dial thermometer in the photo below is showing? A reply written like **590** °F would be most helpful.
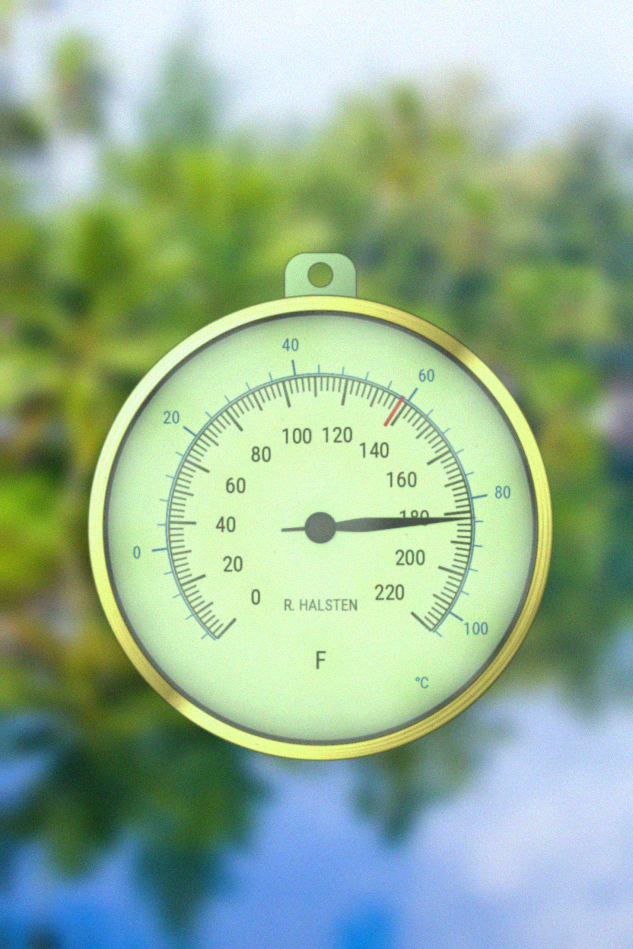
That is **182** °F
